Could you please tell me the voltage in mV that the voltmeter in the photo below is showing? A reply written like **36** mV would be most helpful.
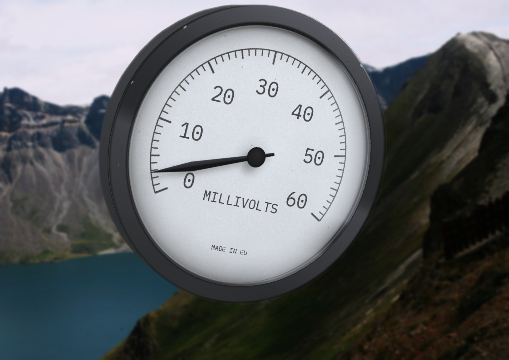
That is **3** mV
